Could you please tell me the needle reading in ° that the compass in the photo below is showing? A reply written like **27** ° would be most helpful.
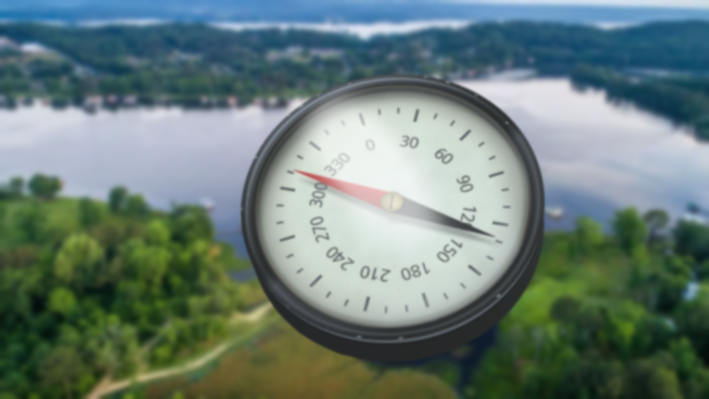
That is **310** °
